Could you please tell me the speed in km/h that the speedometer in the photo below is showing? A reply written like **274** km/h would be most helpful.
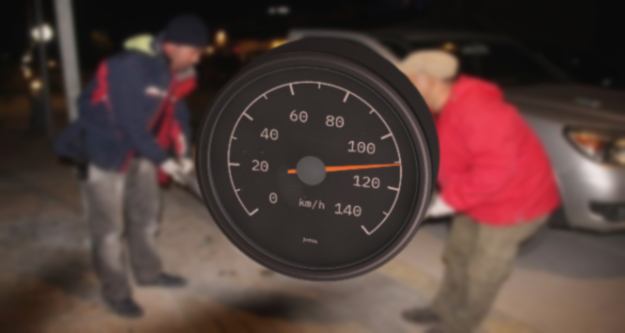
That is **110** km/h
